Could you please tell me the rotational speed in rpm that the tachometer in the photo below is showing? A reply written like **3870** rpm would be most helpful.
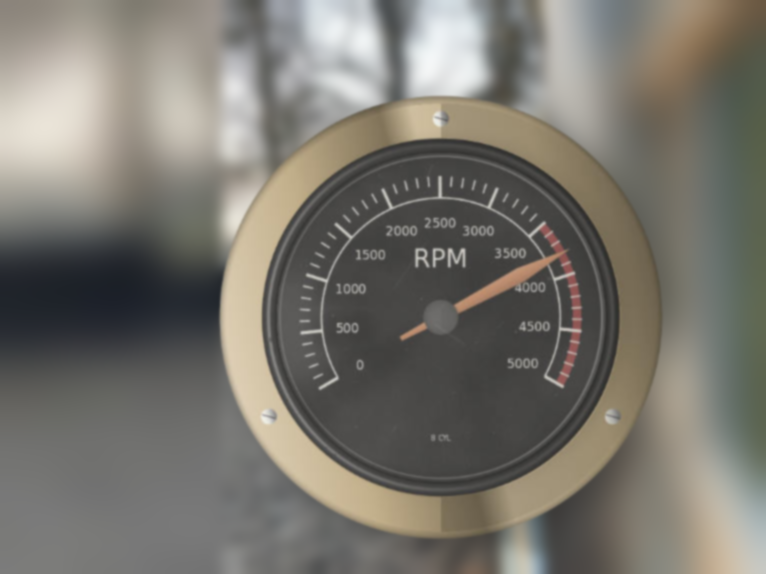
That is **3800** rpm
